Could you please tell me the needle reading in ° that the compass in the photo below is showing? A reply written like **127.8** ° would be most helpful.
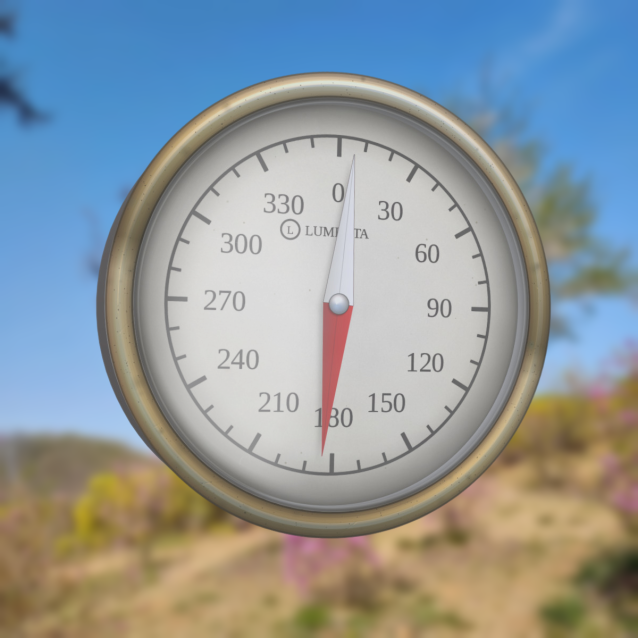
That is **185** °
